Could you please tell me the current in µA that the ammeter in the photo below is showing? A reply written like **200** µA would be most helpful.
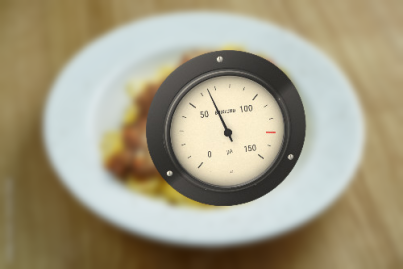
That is **65** µA
